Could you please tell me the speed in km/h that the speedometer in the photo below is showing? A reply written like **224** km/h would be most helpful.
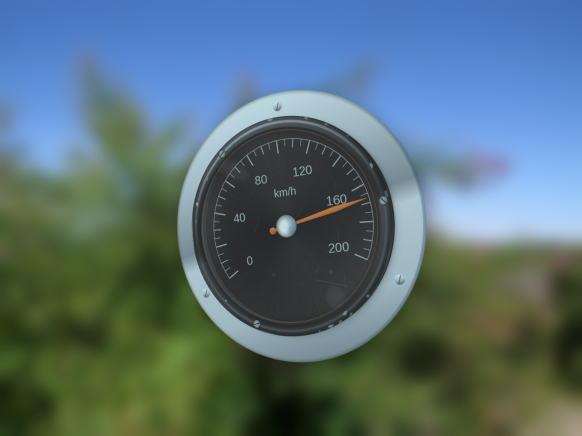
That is **167.5** km/h
